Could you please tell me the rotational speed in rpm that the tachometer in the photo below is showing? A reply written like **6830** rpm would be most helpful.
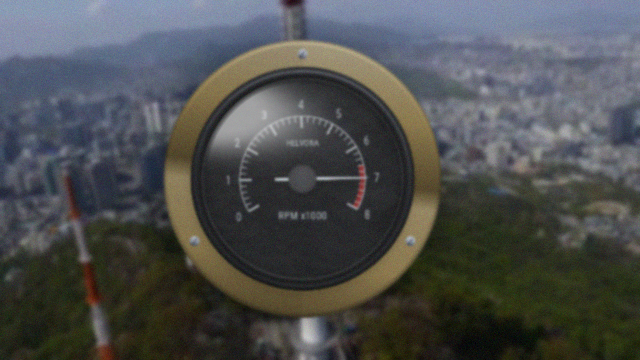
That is **7000** rpm
